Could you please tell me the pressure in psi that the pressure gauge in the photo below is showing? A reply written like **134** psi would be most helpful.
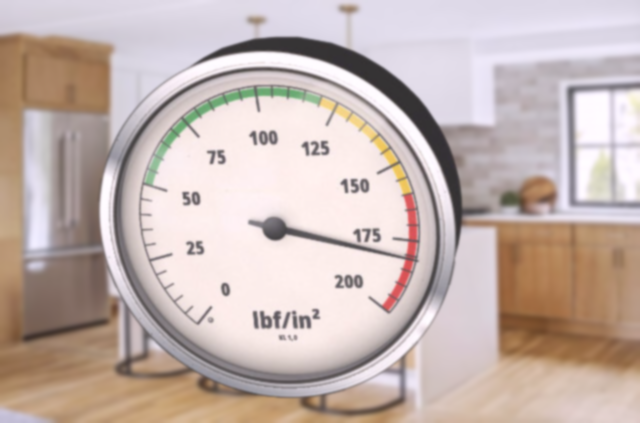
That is **180** psi
